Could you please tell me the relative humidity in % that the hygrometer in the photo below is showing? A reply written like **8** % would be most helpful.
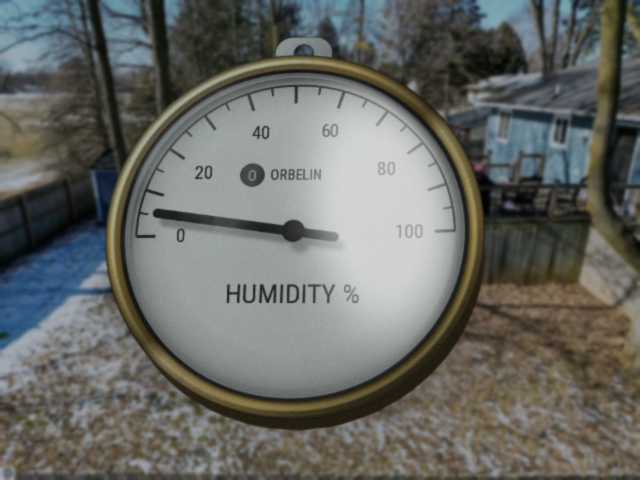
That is **5** %
